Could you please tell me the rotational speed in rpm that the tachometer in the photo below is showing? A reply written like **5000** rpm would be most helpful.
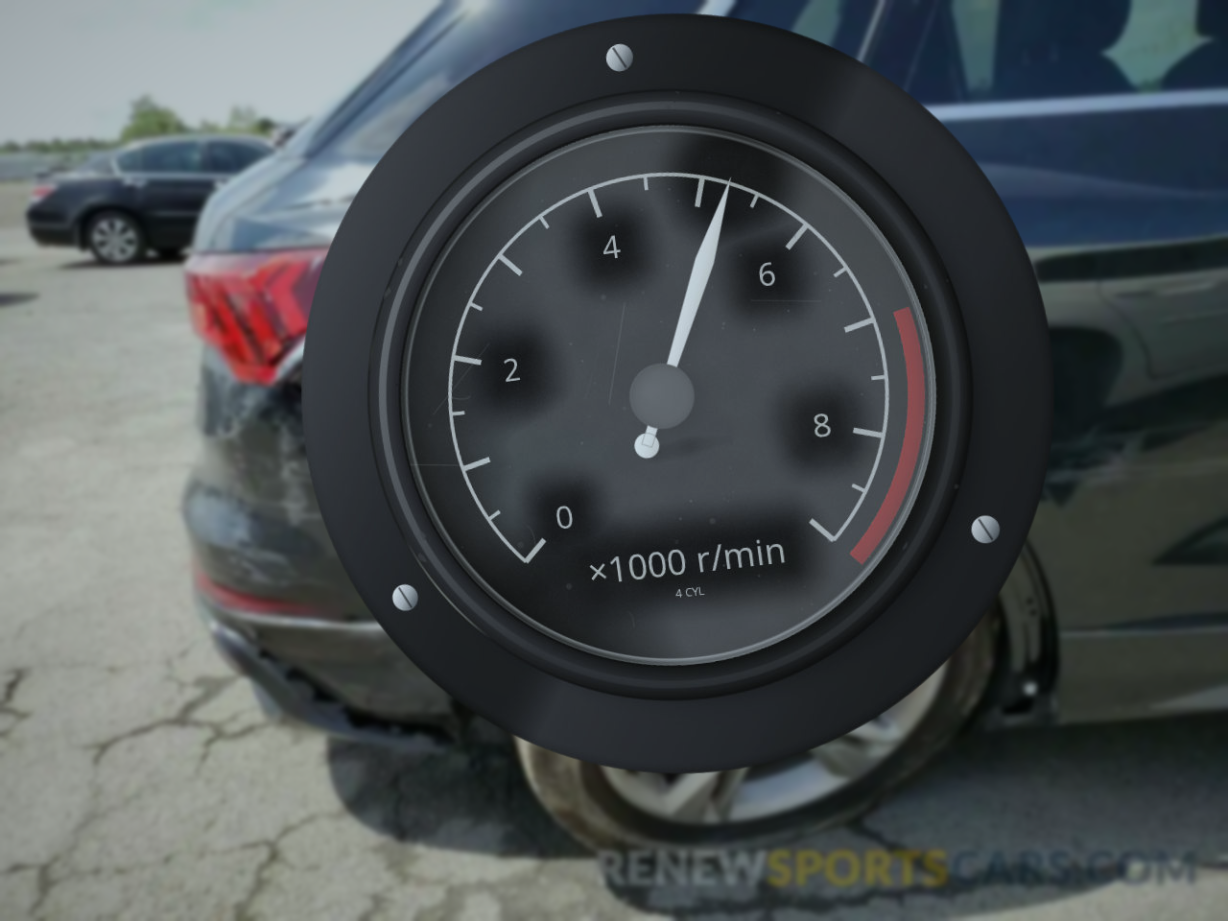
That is **5250** rpm
